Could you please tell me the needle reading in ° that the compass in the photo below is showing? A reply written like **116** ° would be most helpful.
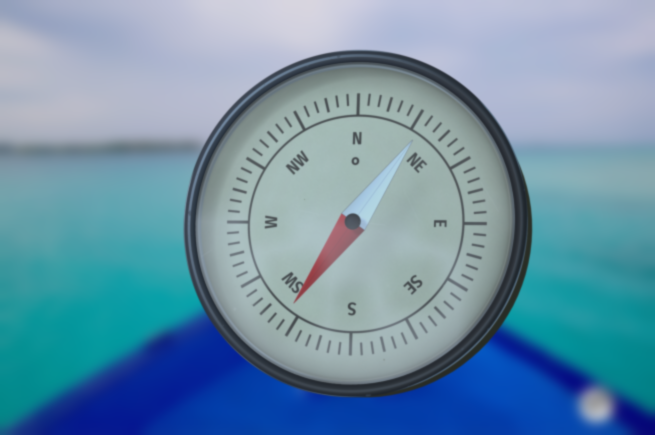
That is **215** °
